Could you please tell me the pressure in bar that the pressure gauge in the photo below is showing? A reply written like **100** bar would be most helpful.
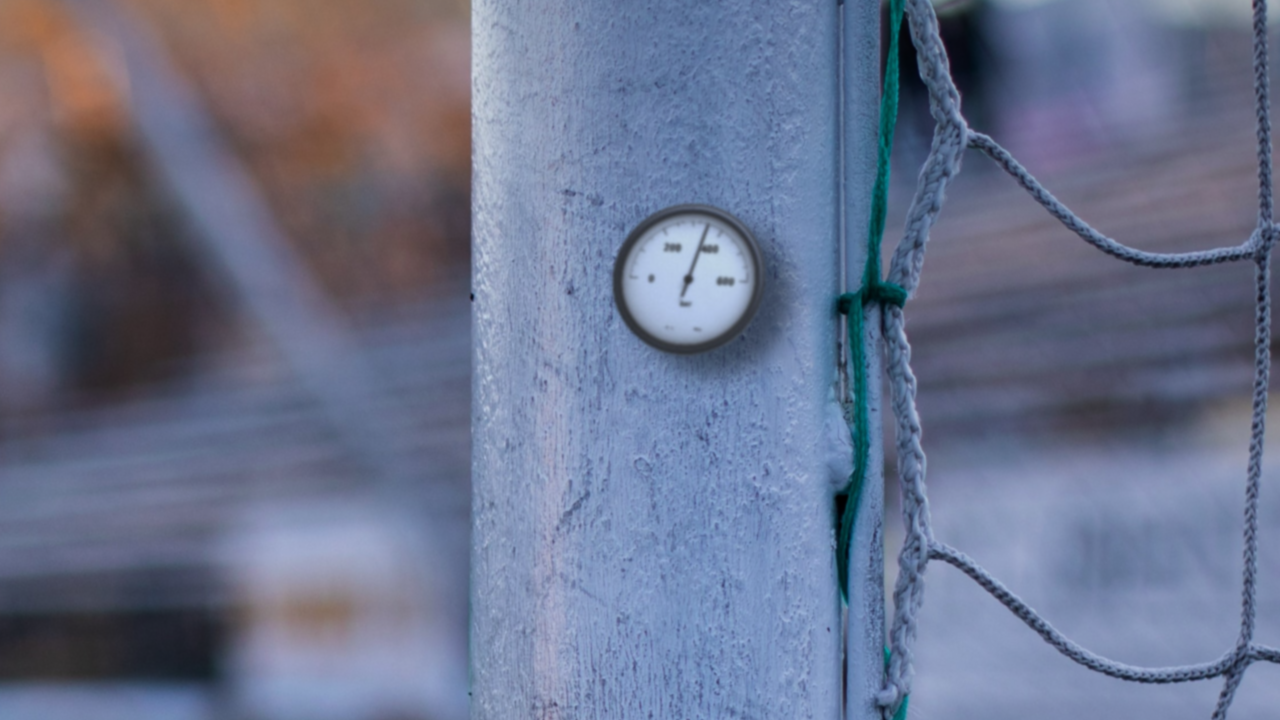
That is **350** bar
